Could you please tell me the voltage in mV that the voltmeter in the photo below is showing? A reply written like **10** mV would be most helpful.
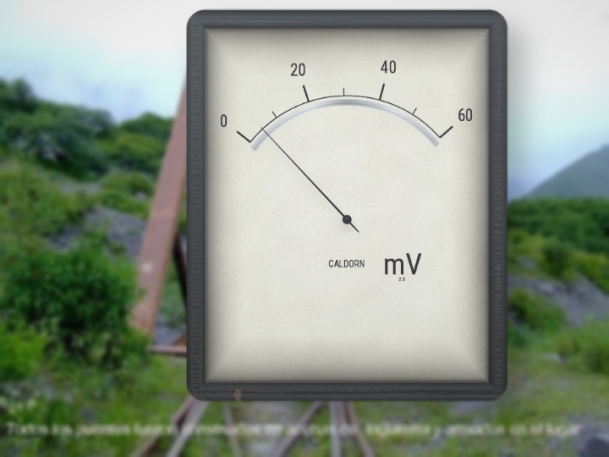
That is **5** mV
